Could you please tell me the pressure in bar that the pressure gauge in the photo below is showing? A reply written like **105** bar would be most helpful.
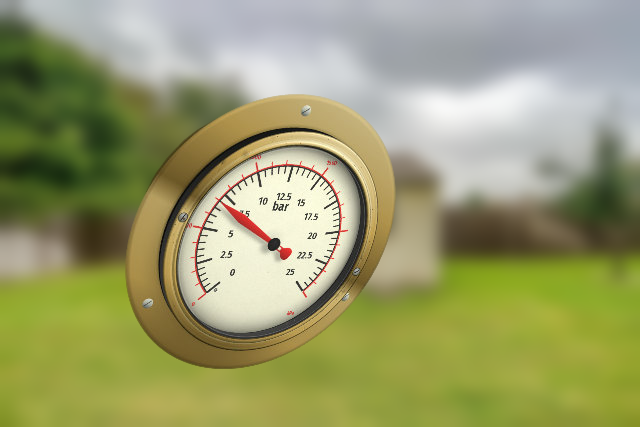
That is **7** bar
